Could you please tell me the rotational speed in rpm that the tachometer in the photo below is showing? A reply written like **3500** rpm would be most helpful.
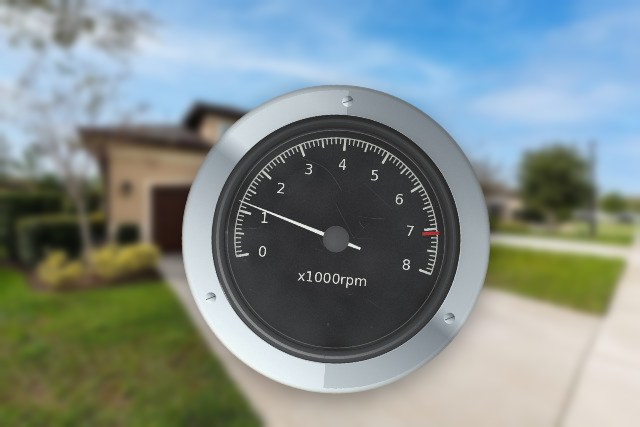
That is **1200** rpm
